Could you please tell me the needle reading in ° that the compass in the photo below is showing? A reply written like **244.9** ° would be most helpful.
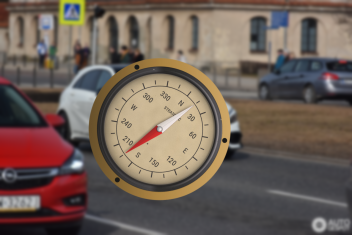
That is **195** °
